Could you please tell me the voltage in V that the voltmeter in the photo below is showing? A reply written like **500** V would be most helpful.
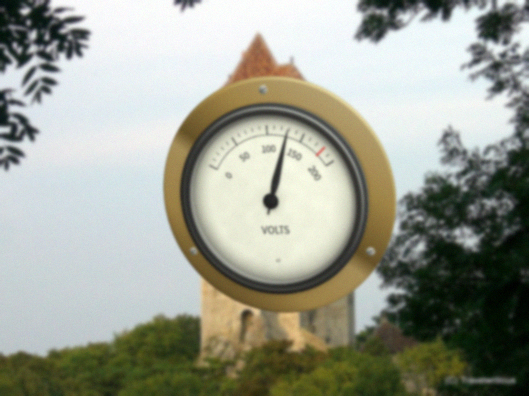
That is **130** V
